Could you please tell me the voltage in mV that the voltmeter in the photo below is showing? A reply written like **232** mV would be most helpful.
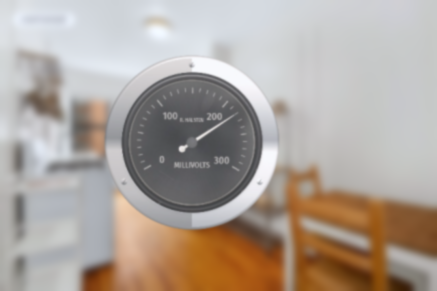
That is **220** mV
